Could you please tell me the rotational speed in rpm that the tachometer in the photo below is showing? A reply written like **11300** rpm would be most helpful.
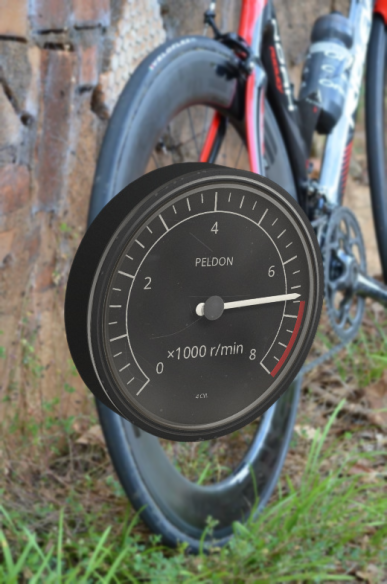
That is **6625** rpm
